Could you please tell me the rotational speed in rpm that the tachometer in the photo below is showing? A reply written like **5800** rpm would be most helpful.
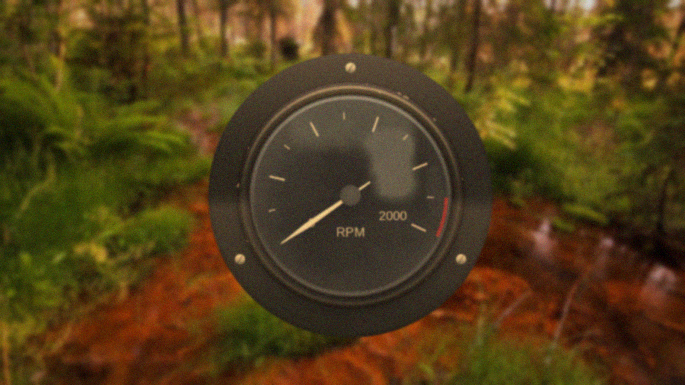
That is **0** rpm
